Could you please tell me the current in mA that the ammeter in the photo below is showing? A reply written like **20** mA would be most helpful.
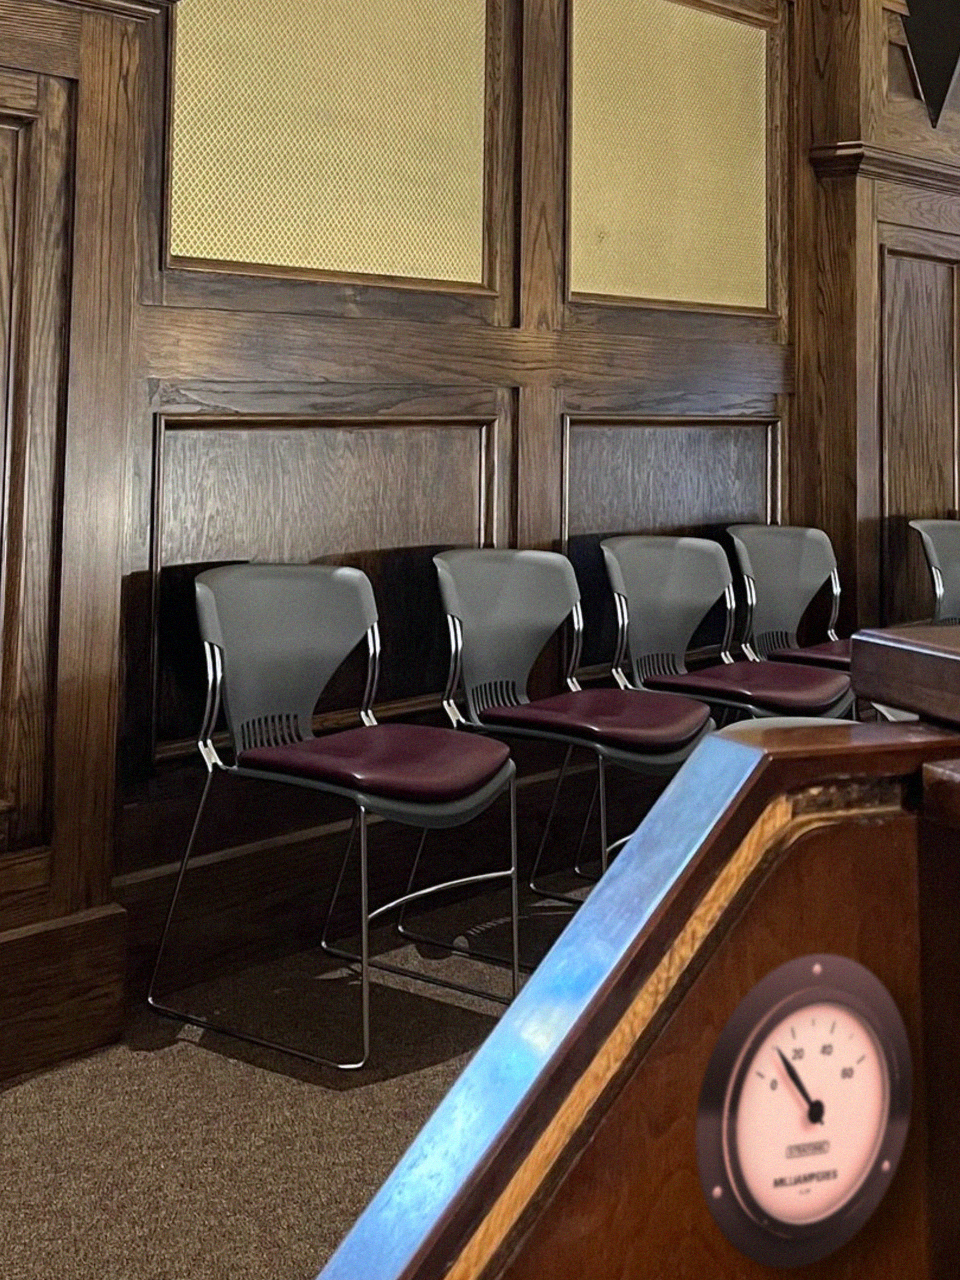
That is **10** mA
